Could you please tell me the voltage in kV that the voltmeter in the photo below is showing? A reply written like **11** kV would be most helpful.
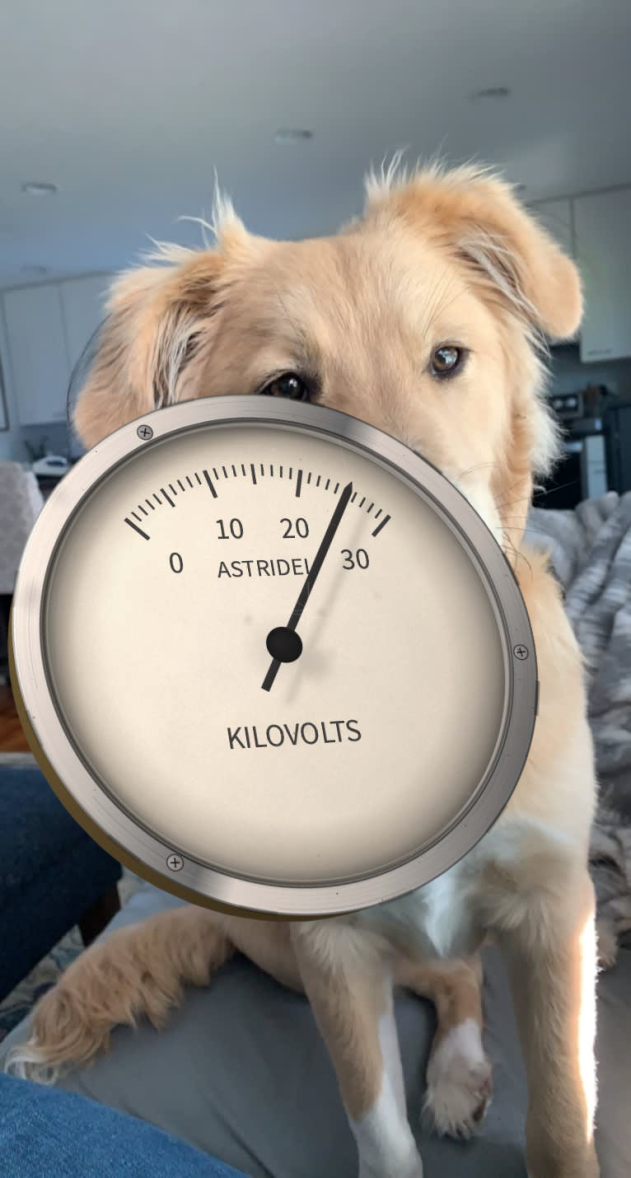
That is **25** kV
